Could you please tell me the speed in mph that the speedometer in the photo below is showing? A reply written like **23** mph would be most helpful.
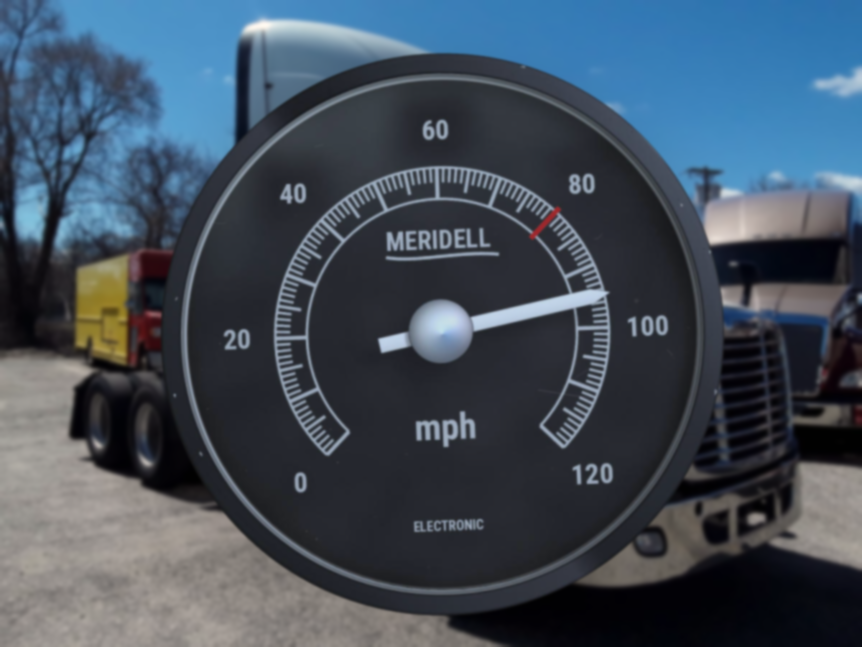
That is **95** mph
